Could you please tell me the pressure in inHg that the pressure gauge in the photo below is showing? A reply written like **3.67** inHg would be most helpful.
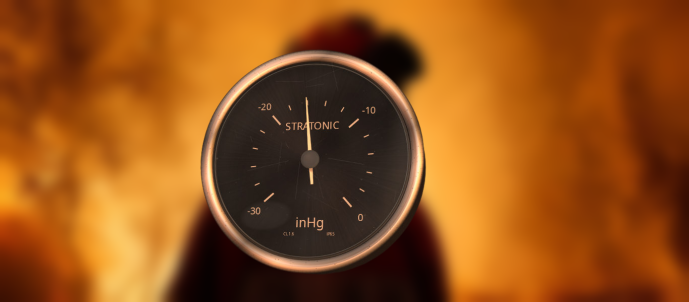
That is **-16** inHg
